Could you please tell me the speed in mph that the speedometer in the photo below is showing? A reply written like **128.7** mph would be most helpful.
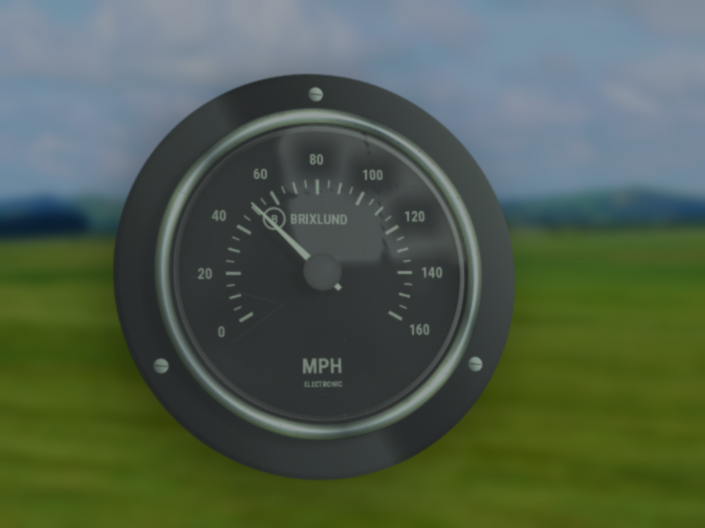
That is **50** mph
